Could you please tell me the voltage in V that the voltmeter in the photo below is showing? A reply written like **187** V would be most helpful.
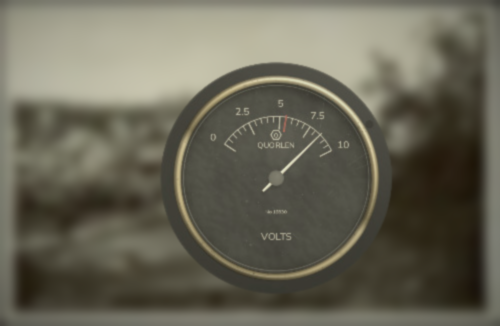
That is **8.5** V
